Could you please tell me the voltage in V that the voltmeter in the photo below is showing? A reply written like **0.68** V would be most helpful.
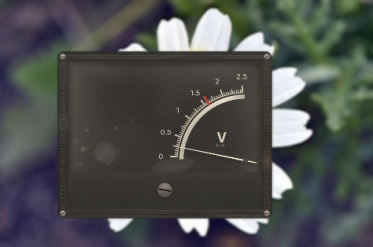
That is **0.25** V
